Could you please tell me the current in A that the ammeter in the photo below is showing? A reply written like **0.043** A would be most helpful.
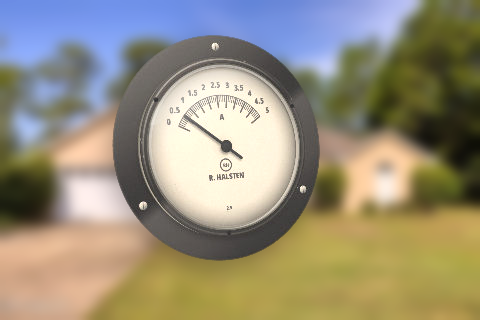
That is **0.5** A
